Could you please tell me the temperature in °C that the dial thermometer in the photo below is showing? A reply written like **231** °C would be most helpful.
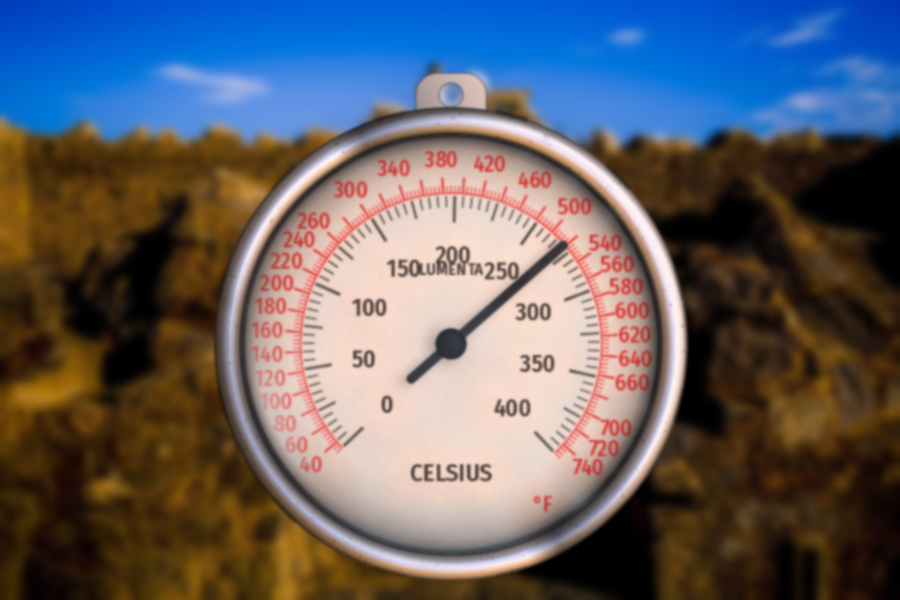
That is **270** °C
